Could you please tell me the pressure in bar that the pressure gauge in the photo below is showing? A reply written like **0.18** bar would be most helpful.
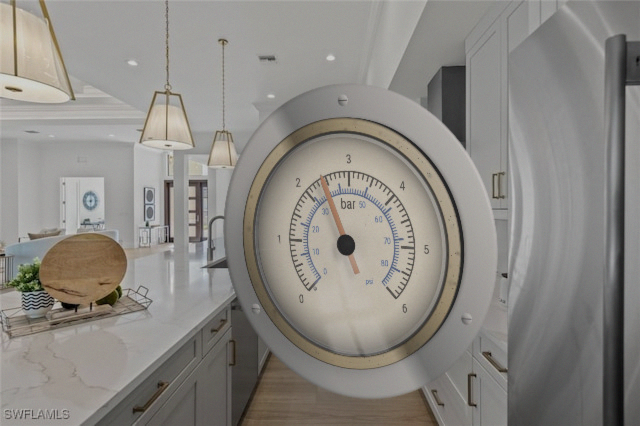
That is **2.5** bar
